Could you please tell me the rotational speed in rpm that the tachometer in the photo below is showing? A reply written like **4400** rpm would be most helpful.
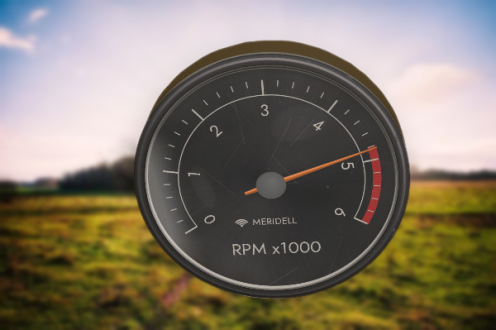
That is **4800** rpm
